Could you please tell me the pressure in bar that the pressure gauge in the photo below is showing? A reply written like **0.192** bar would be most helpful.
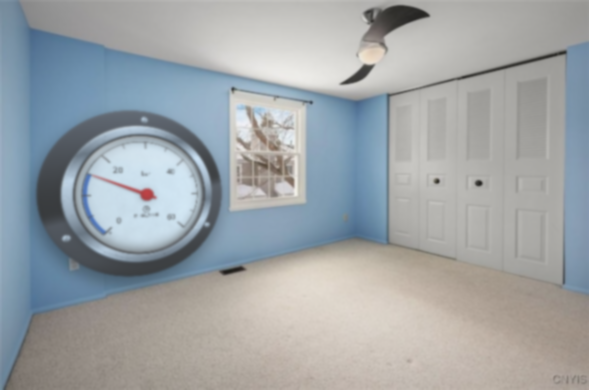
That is **15** bar
